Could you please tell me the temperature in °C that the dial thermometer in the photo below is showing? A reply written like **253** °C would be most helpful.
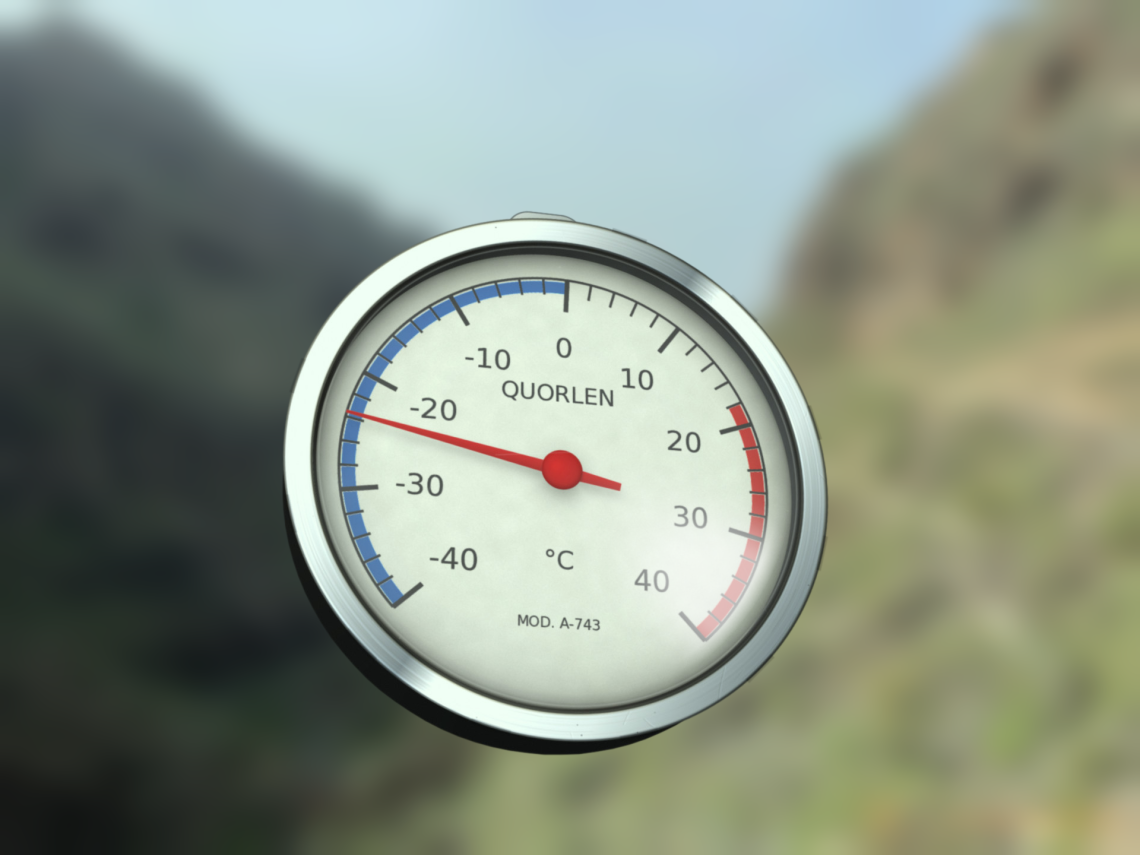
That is **-24** °C
